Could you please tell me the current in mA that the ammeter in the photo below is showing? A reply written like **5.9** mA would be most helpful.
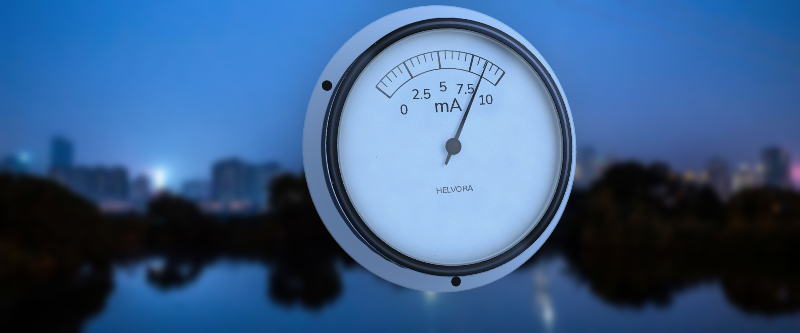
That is **8.5** mA
